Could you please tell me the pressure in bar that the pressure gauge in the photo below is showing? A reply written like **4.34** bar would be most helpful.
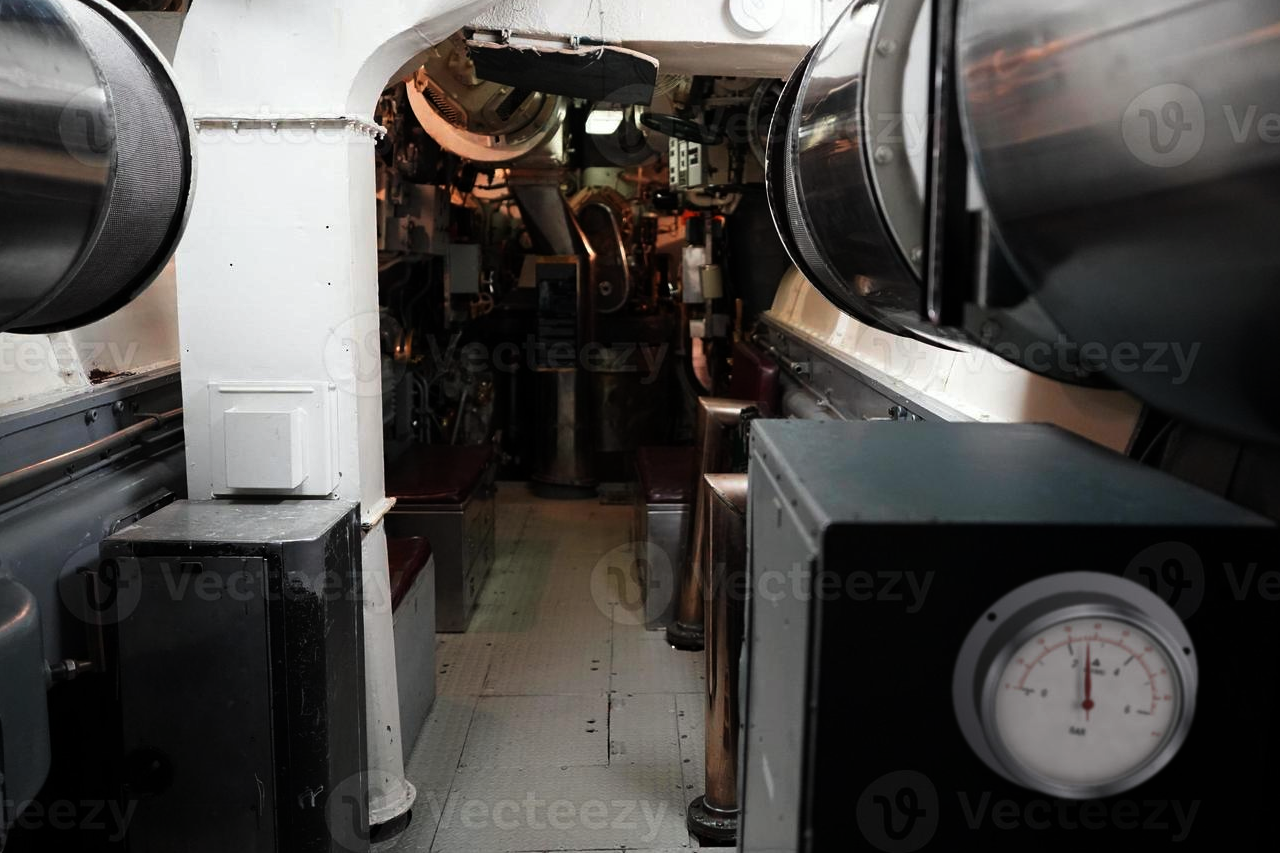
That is **2.5** bar
